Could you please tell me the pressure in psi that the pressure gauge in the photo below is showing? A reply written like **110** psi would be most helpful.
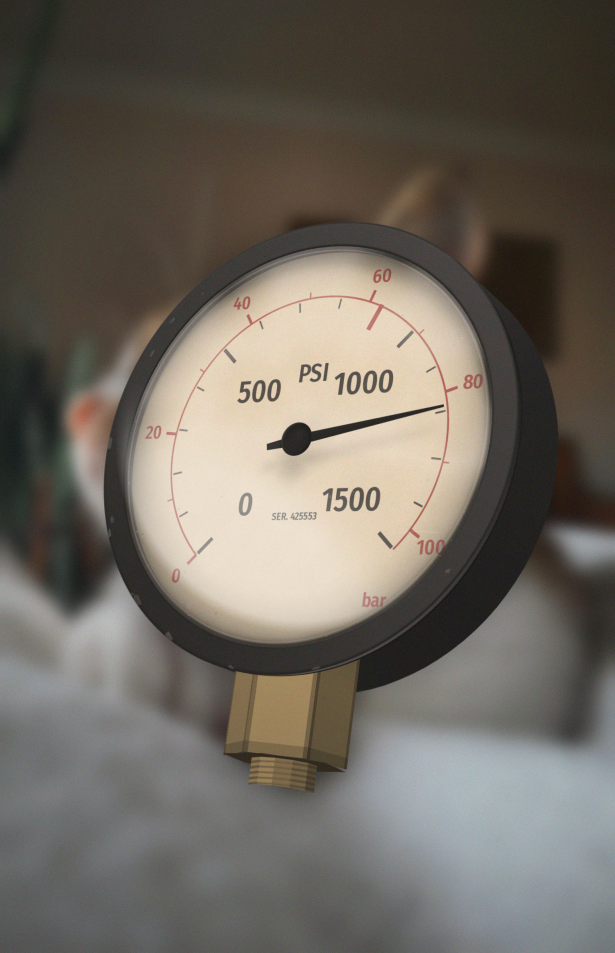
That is **1200** psi
